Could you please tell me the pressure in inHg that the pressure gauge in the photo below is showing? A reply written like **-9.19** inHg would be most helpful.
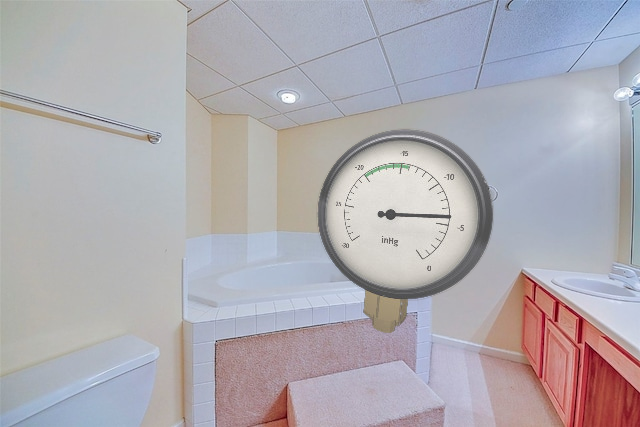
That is **-6** inHg
